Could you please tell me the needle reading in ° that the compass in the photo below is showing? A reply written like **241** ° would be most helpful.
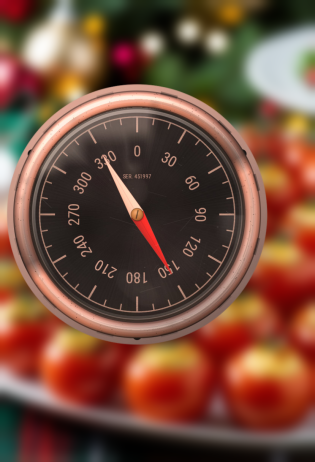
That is **150** °
